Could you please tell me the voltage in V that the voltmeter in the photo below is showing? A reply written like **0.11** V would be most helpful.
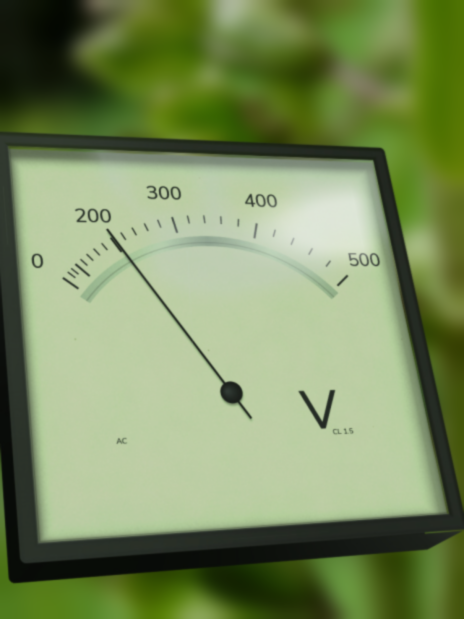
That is **200** V
